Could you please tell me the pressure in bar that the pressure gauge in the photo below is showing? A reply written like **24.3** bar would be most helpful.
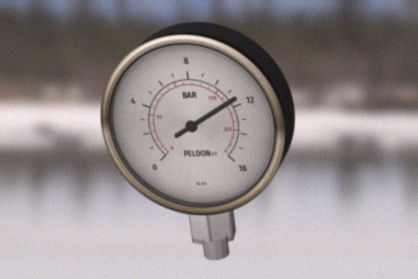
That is **11.5** bar
